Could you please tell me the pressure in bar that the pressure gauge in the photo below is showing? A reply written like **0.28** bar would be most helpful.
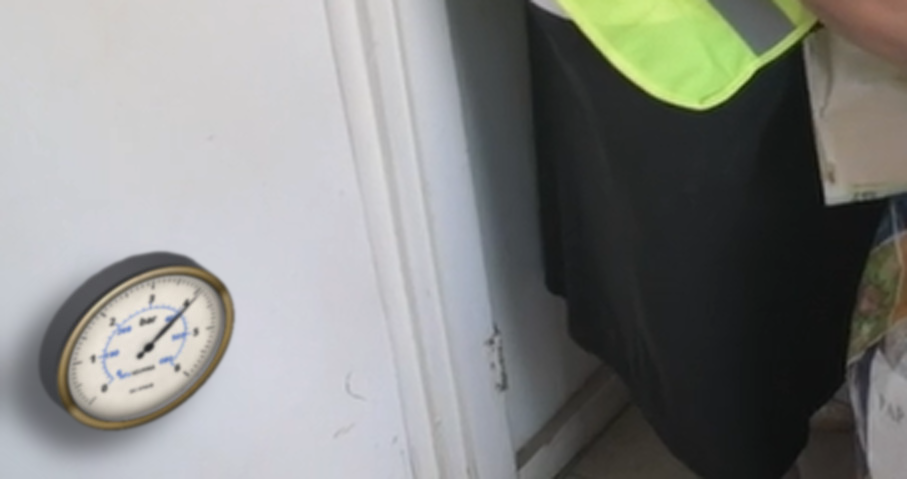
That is **4** bar
